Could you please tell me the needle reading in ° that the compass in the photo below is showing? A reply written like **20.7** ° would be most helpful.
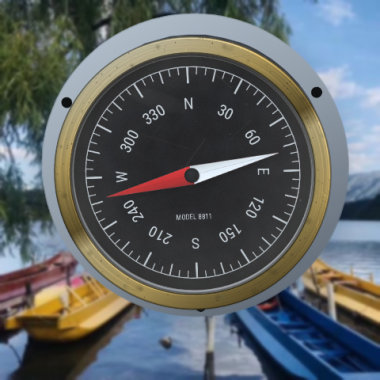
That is **257.5** °
